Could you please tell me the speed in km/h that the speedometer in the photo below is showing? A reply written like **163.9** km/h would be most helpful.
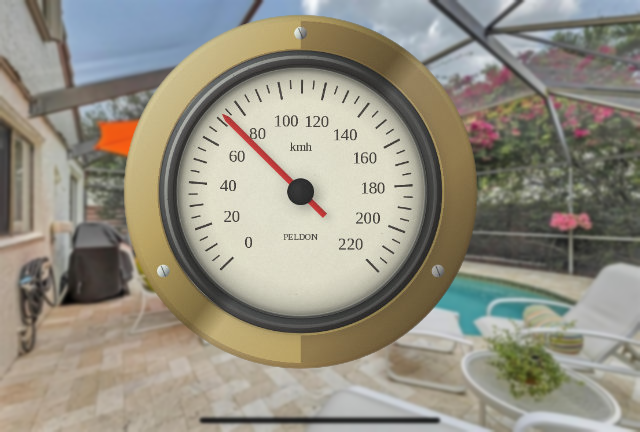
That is **72.5** km/h
